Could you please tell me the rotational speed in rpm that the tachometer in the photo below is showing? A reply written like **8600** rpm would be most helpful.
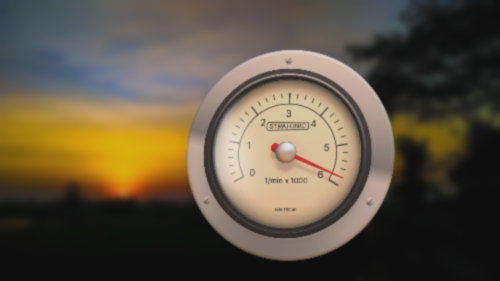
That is **5800** rpm
